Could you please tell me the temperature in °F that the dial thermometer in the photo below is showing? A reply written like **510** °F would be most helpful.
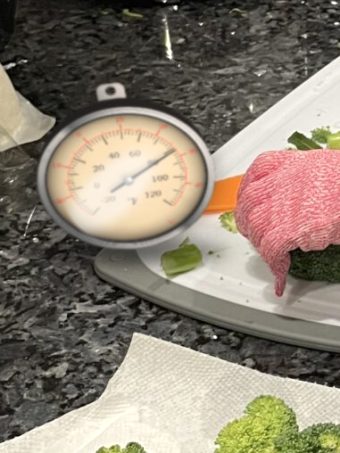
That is **80** °F
